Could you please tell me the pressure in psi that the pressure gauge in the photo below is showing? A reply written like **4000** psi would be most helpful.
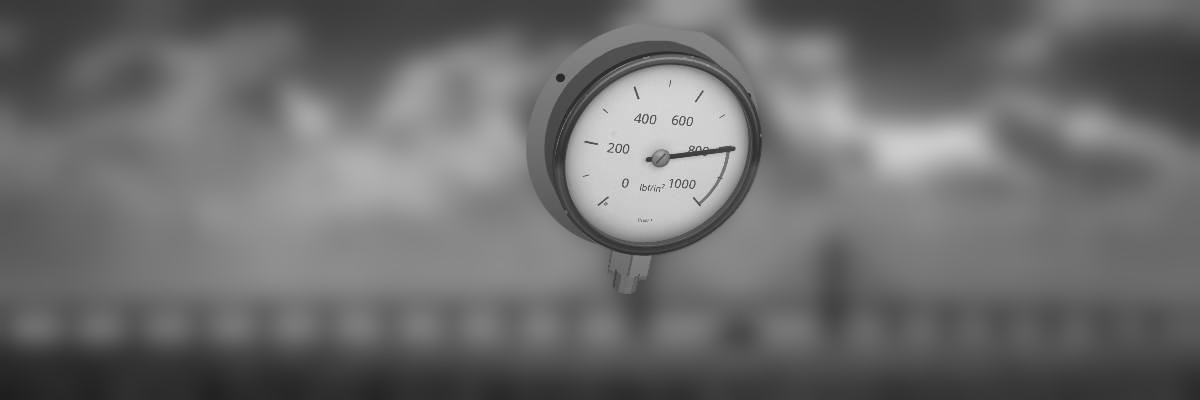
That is **800** psi
